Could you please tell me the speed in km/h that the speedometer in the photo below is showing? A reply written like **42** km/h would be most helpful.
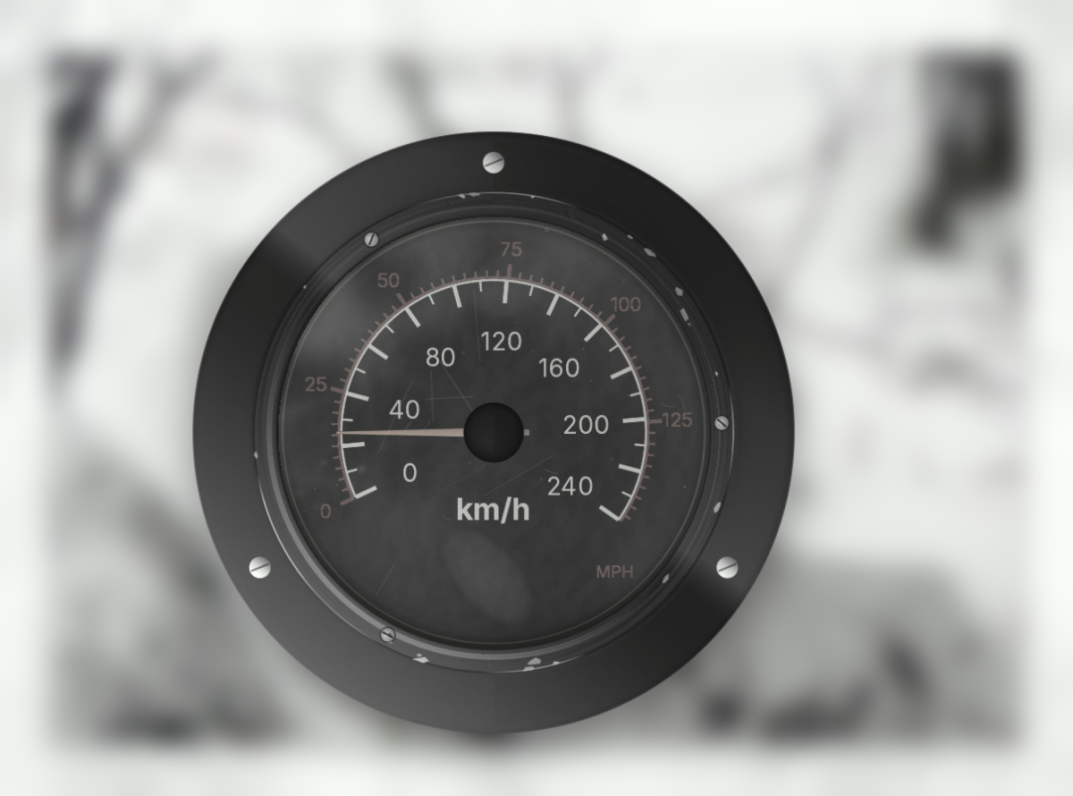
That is **25** km/h
